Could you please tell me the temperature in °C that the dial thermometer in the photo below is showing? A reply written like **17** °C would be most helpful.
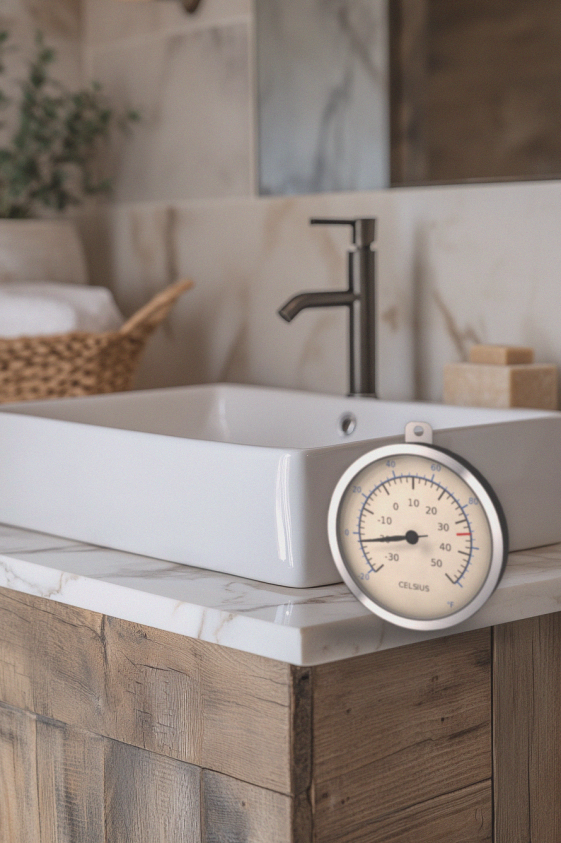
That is **-20** °C
